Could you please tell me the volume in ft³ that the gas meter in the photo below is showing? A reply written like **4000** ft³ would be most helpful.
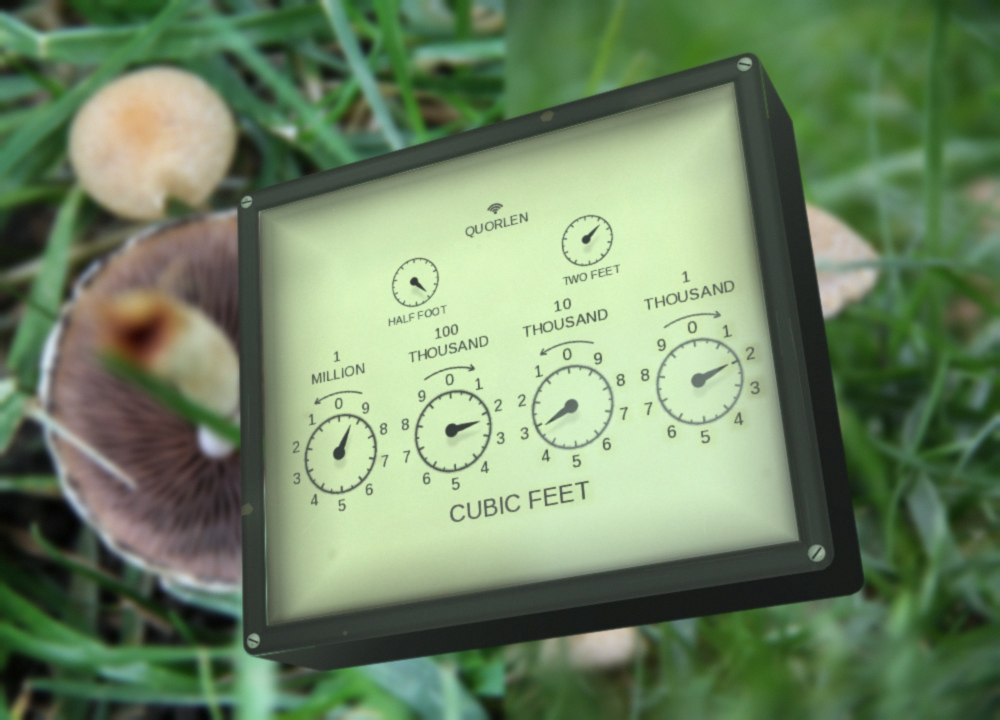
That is **923200** ft³
